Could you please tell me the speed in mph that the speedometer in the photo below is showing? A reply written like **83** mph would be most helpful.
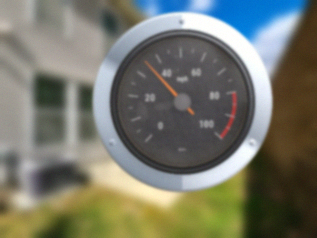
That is **35** mph
